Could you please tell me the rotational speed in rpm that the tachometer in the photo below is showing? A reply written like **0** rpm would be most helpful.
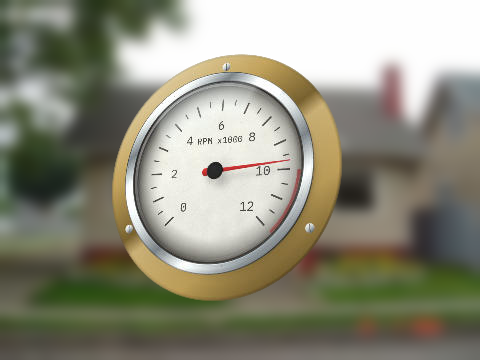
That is **9750** rpm
